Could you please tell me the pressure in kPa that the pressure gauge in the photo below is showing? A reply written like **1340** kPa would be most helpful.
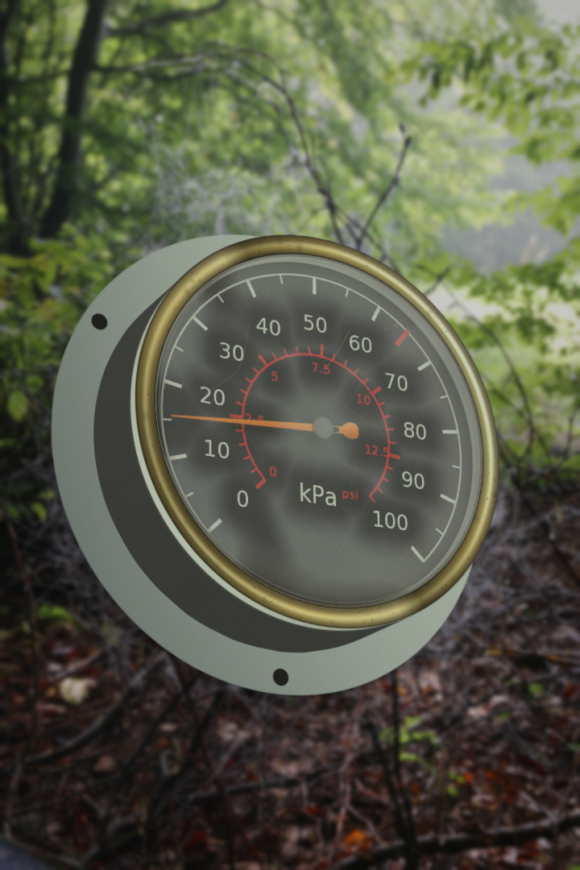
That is **15** kPa
